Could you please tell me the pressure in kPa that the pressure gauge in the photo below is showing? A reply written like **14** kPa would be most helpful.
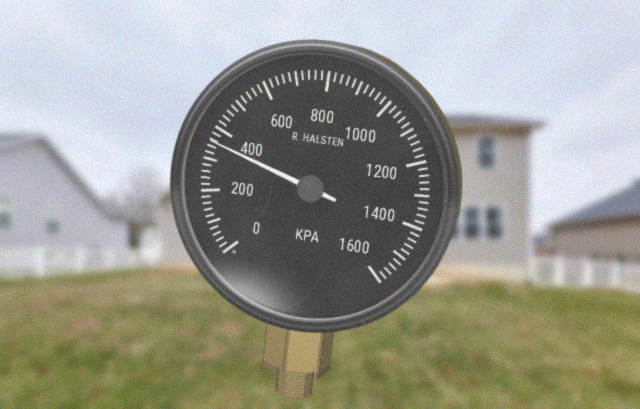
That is **360** kPa
